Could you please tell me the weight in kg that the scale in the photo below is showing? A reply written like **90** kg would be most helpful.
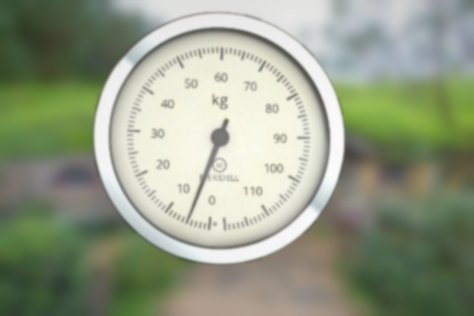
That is **5** kg
